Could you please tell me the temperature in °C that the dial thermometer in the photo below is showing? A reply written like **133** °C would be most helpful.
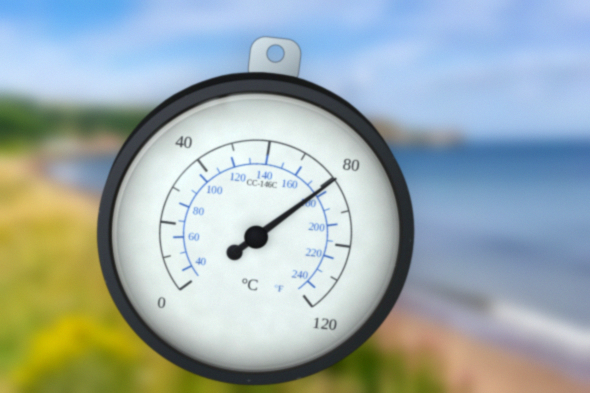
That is **80** °C
